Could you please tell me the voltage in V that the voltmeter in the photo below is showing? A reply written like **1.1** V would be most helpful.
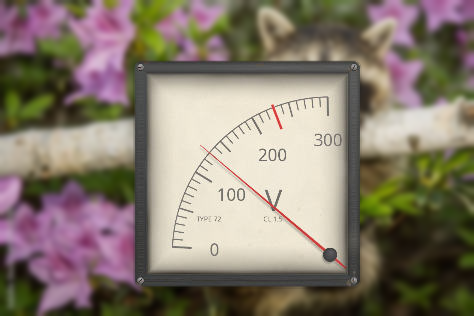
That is **130** V
